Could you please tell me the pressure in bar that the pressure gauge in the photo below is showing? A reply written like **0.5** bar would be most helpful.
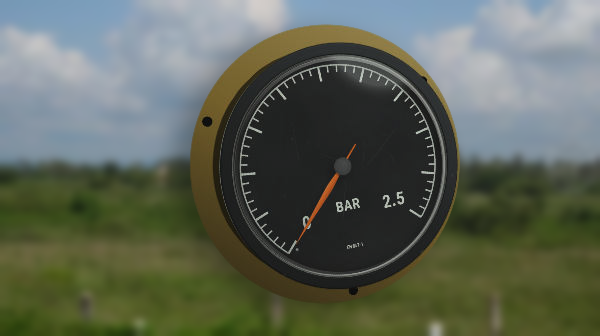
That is **0** bar
